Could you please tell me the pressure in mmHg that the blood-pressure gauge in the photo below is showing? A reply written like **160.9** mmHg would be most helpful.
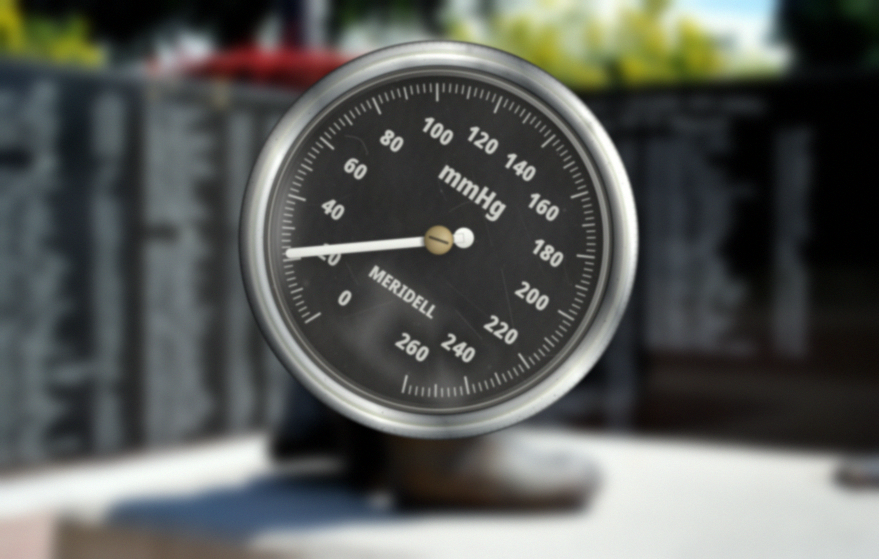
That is **22** mmHg
